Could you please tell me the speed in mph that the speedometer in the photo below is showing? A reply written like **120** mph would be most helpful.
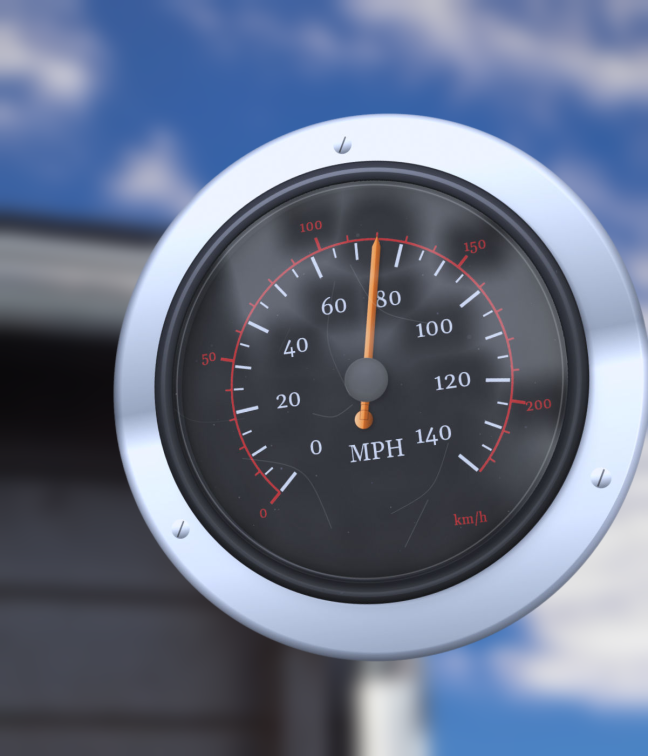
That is **75** mph
